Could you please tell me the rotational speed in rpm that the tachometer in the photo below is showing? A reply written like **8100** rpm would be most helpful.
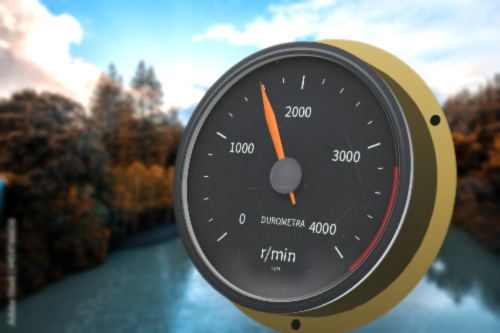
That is **1600** rpm
